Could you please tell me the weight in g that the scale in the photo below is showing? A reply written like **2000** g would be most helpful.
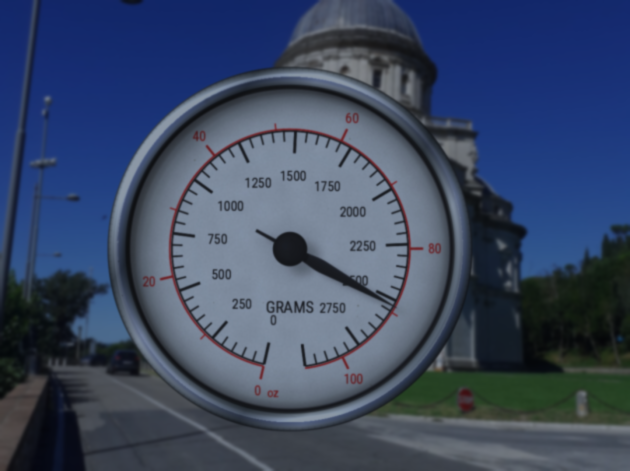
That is **2525** g
